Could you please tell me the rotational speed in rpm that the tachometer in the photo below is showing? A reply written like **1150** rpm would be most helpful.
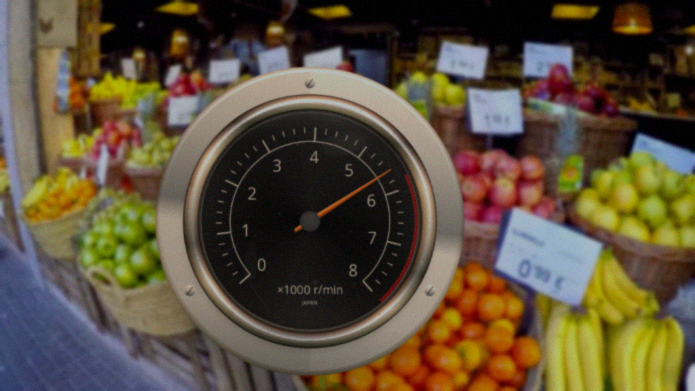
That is **5600** rpm
